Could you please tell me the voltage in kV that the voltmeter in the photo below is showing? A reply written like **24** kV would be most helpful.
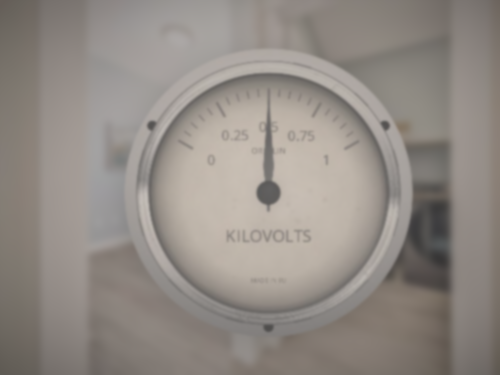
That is **0.5** kV
